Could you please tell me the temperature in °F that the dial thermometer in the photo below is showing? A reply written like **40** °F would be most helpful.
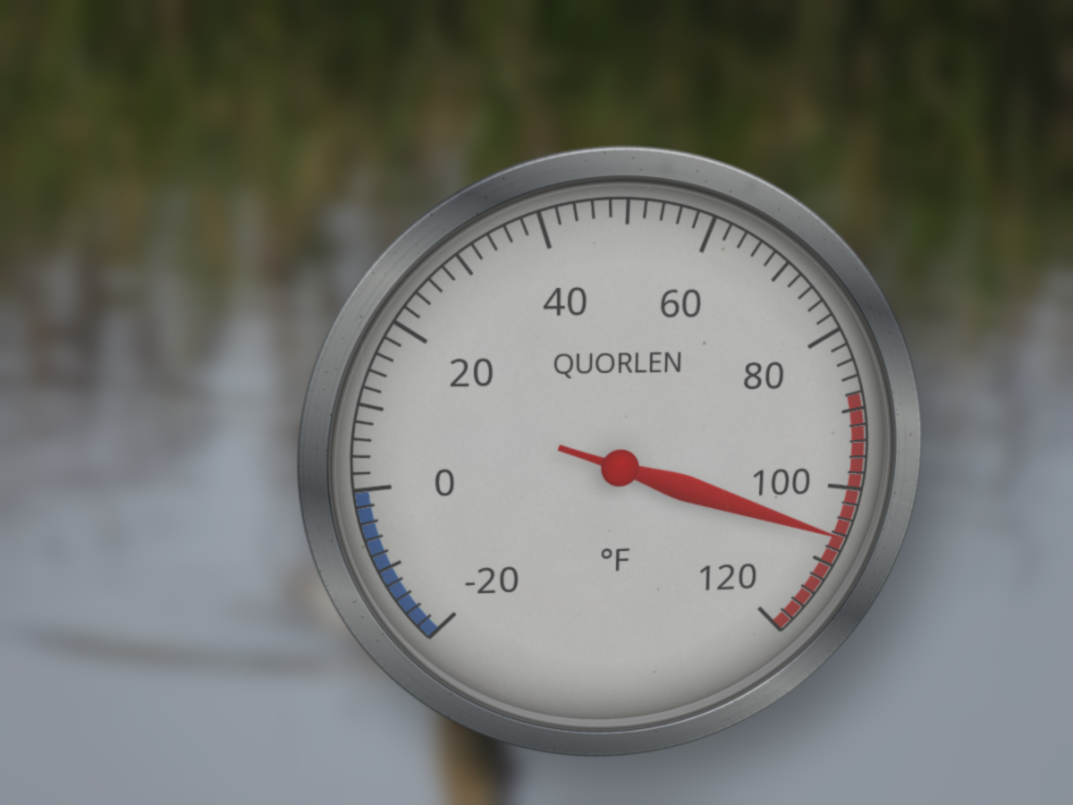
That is **106** °F
